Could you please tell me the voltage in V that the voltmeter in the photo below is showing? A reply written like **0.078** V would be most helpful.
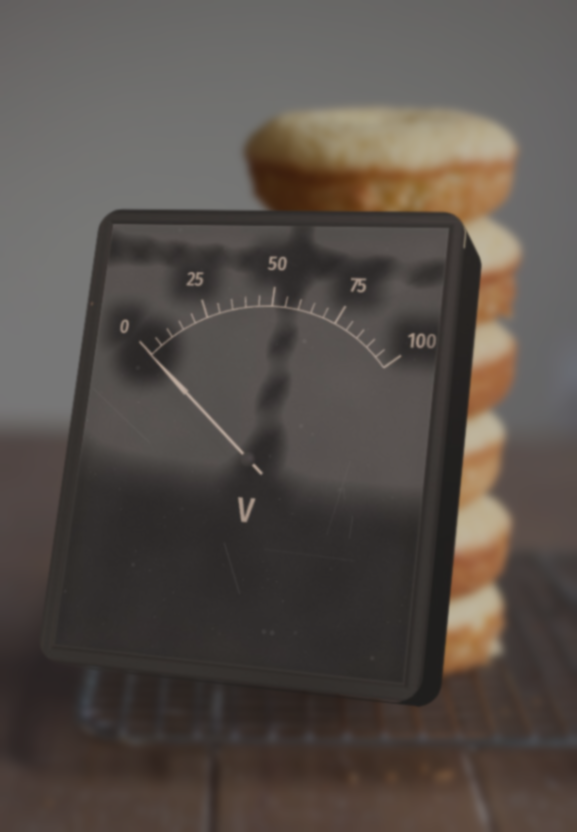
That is **0** V
